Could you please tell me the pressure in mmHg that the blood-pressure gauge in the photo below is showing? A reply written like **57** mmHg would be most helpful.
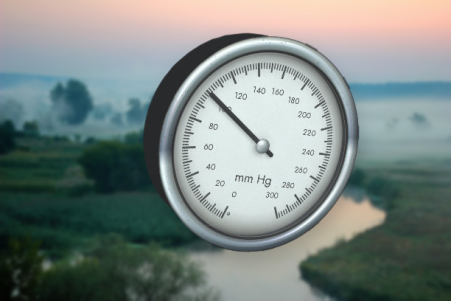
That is **100** mmHg
